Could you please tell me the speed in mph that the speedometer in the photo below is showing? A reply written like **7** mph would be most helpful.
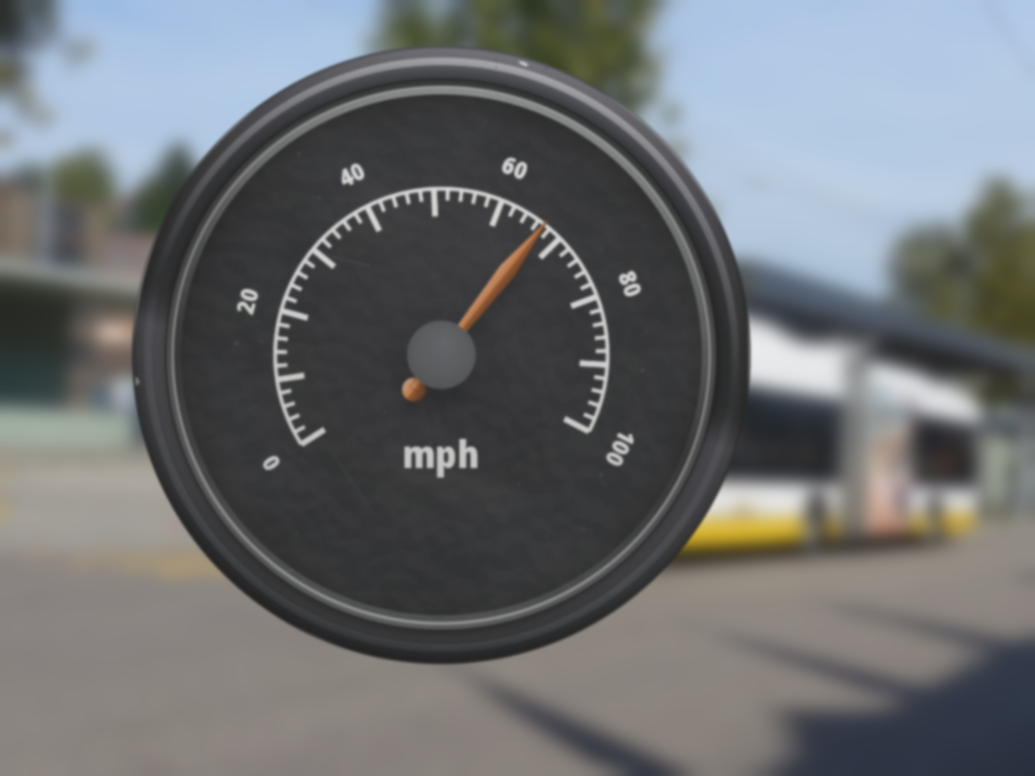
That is **67** mph
